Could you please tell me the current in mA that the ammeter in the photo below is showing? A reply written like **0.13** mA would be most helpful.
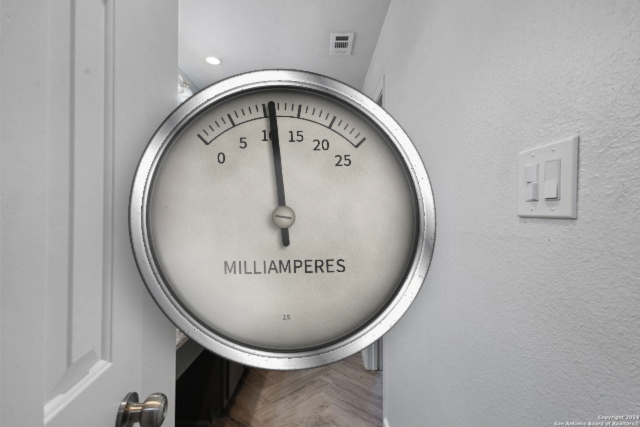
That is **11** mA
